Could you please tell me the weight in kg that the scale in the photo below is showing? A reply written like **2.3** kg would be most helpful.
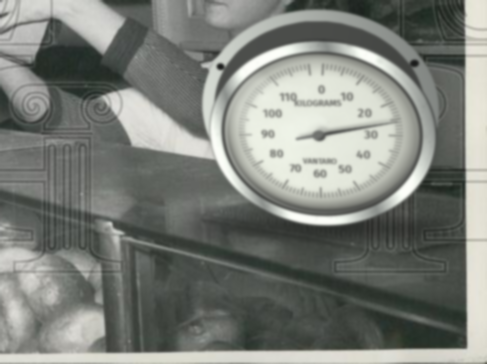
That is **25** kg
